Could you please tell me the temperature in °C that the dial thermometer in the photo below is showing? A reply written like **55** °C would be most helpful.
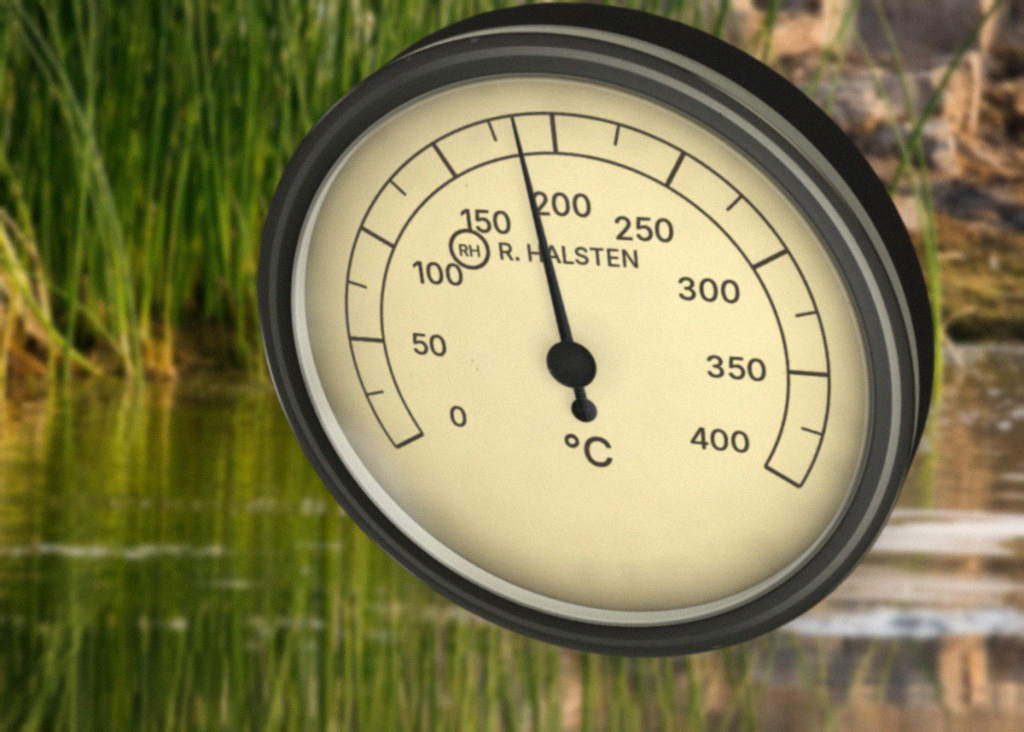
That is **187.5** °C
